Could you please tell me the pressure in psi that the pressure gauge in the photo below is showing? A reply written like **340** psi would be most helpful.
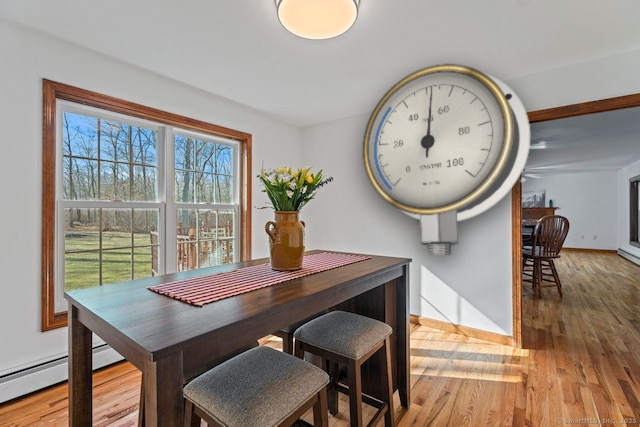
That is **52.5** psi
